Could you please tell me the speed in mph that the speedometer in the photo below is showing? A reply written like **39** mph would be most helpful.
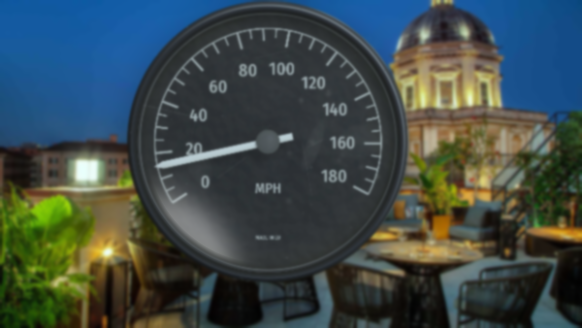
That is **15** mph
